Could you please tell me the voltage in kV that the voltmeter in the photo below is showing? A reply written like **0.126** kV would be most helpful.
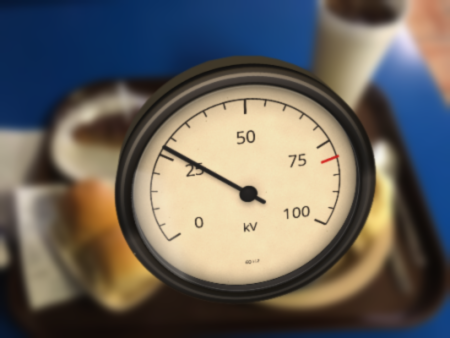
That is **27.5** kV
